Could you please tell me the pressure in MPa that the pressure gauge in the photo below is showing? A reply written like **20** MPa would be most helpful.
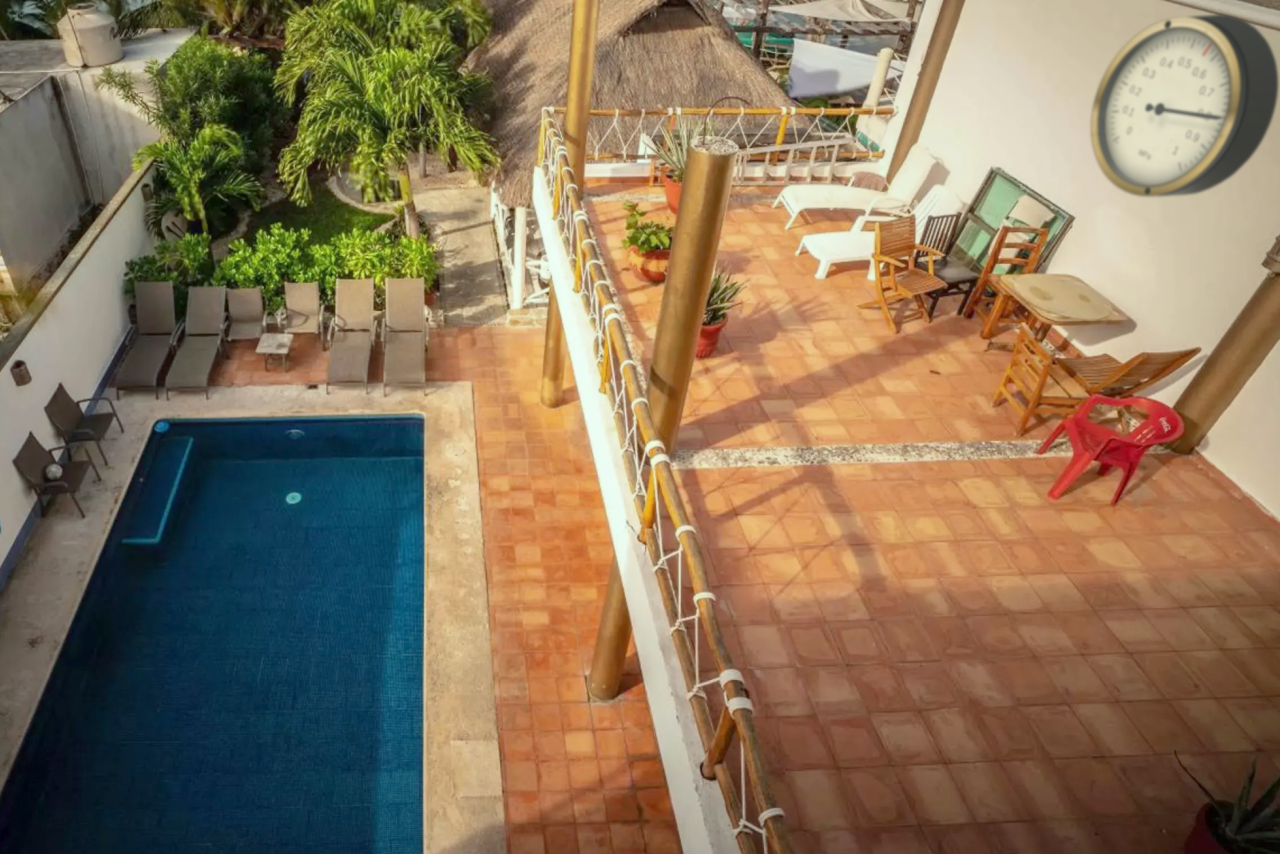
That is **0.8** MPa
